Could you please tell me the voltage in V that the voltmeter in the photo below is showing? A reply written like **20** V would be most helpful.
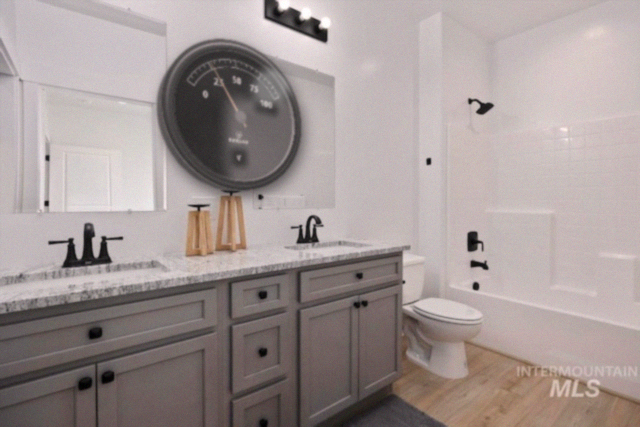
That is **25** V
